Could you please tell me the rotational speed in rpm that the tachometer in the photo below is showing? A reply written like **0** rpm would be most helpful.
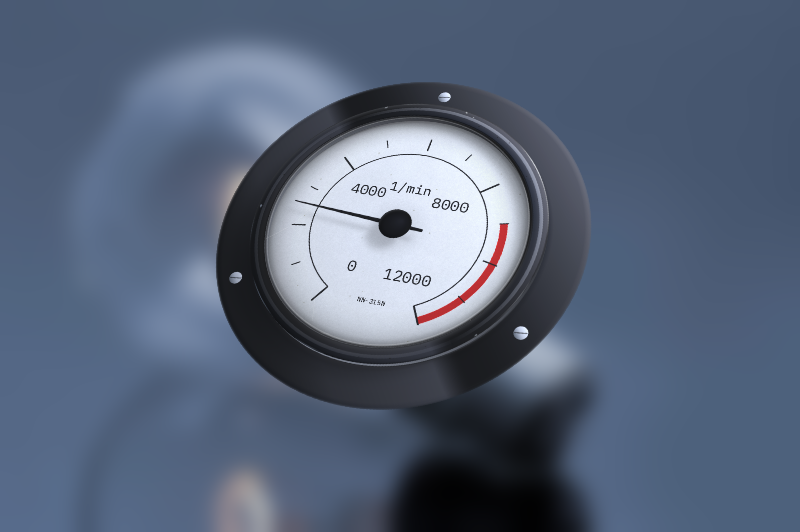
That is **2500** rpm
